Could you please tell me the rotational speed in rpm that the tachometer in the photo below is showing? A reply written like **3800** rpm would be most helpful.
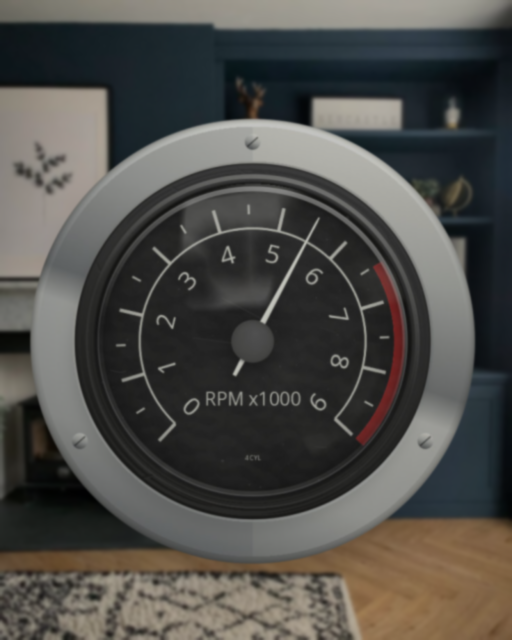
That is **5500** rpm
